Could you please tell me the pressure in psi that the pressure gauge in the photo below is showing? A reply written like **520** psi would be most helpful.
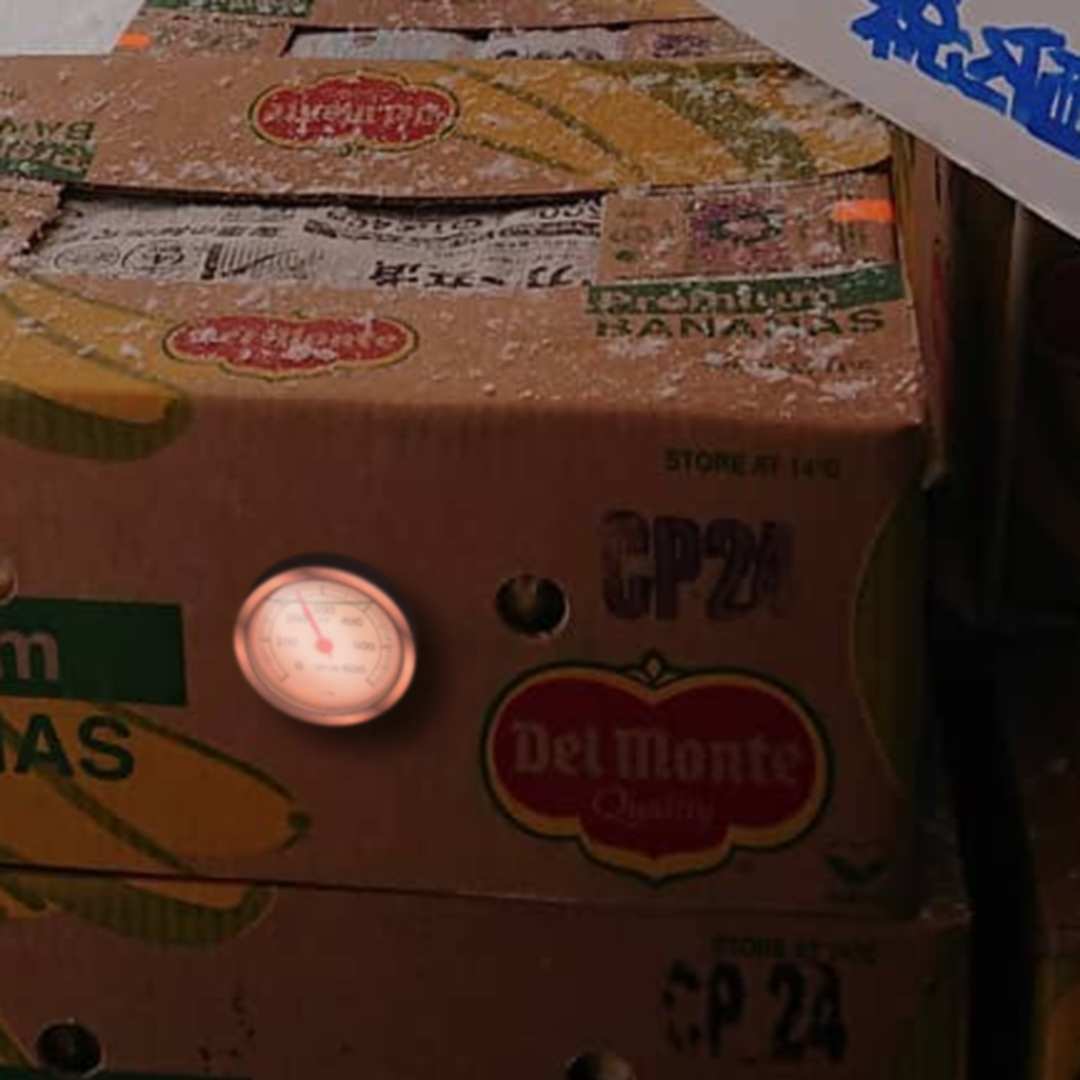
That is **250** psi
